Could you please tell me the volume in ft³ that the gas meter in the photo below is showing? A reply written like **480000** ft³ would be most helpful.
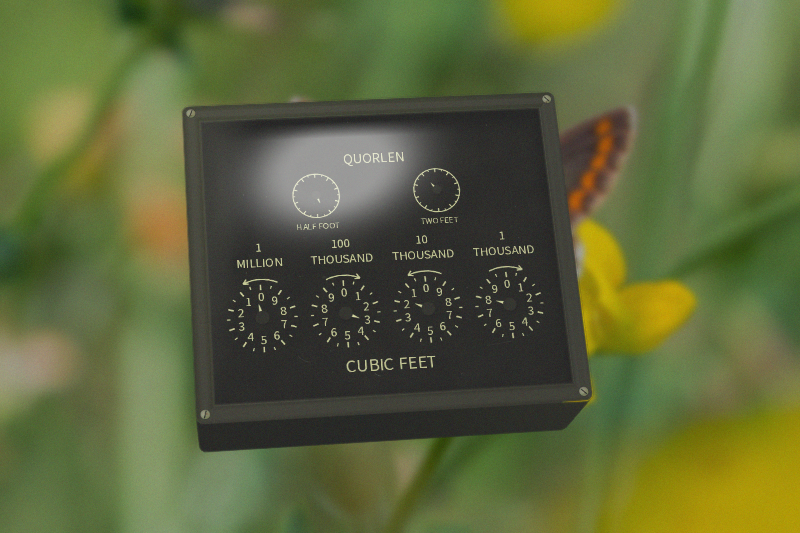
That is **31800** ft³
